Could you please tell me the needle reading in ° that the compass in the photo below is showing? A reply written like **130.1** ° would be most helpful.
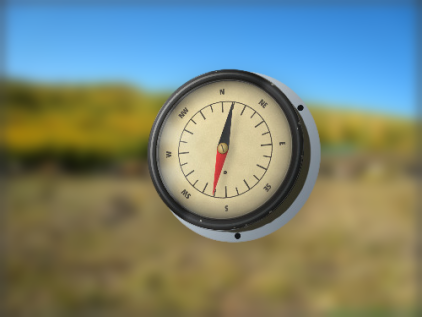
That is **195** °
